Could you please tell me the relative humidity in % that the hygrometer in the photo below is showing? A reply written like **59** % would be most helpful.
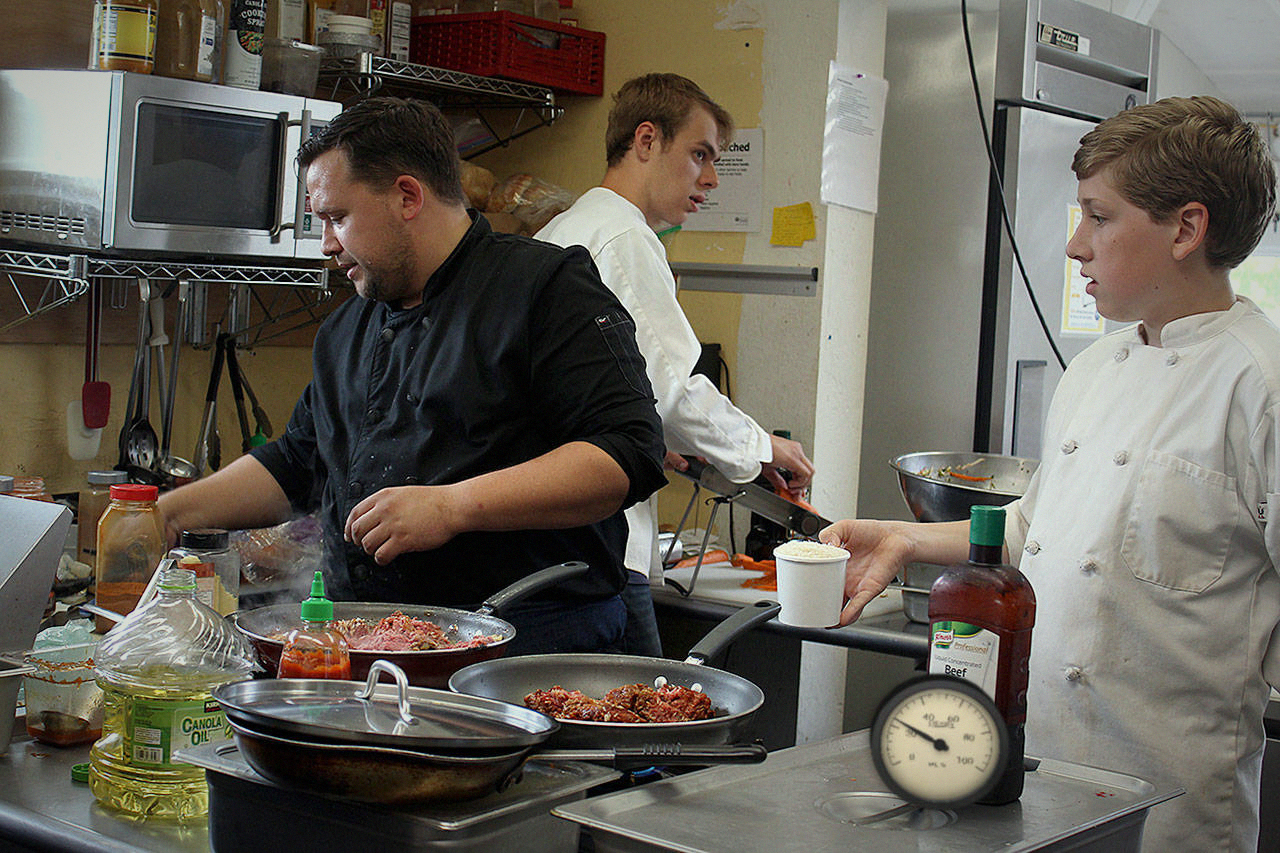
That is **24** %
